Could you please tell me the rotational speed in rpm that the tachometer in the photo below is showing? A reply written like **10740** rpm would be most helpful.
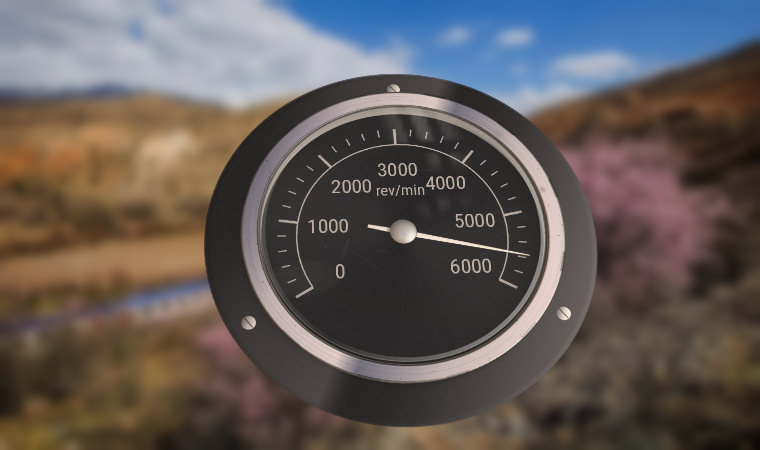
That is **5600** rpm
